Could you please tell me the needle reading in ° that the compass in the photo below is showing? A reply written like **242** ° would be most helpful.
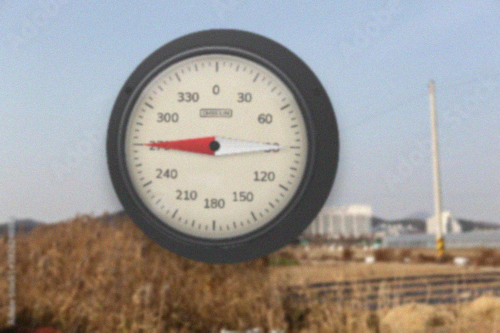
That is **270** °
